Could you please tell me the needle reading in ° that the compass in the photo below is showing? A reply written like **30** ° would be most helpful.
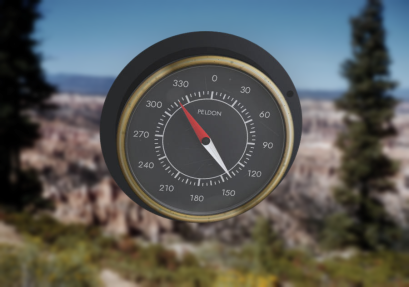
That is **320** °
